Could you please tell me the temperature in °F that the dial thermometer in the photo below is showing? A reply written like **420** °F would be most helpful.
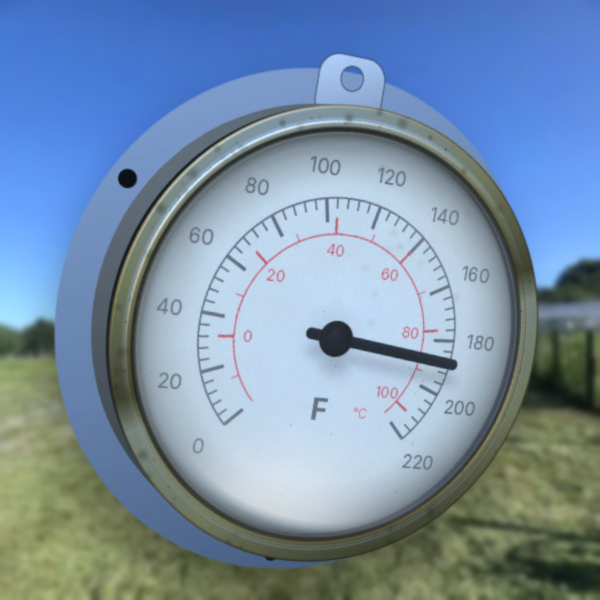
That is **188** °F
